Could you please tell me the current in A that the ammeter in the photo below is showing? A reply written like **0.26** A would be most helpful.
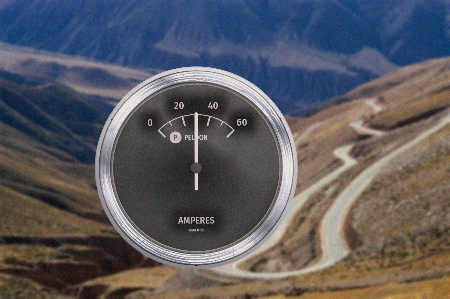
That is **30** A
